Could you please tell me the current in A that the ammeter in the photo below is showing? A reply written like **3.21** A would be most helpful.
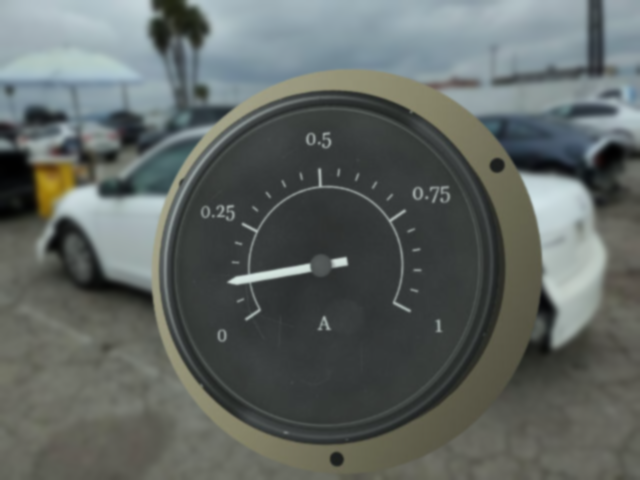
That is **0.1** A
